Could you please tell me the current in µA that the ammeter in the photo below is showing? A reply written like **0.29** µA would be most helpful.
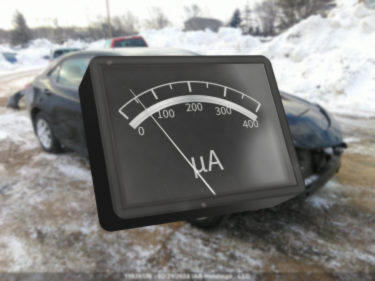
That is **50** µA
